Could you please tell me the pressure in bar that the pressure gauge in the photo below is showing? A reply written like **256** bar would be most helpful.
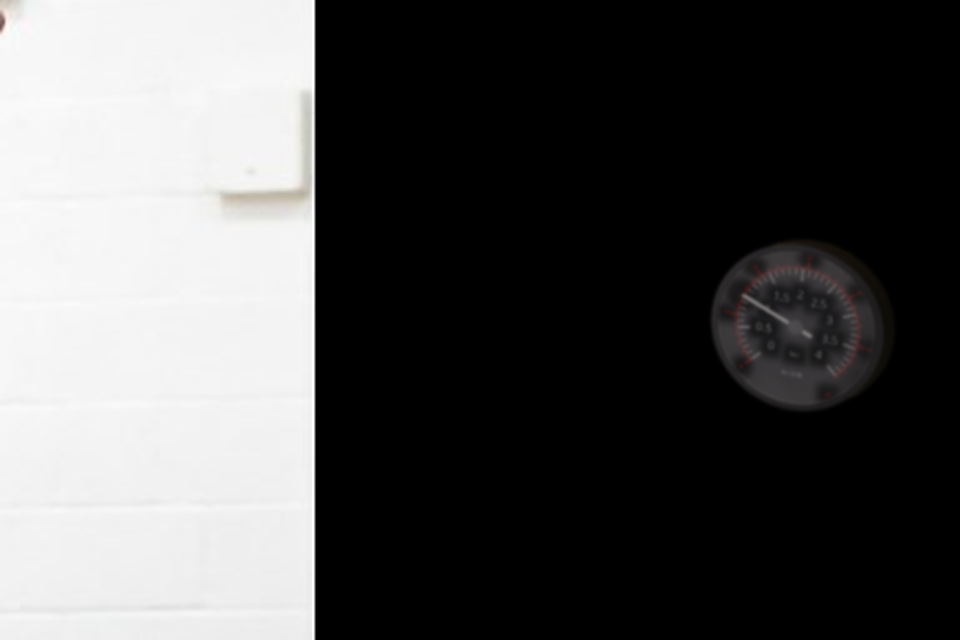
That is **1** bar
